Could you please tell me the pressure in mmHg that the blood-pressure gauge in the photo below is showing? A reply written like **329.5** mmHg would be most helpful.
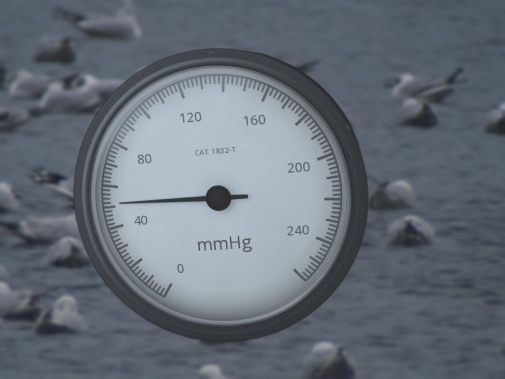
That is **52** mmHg
